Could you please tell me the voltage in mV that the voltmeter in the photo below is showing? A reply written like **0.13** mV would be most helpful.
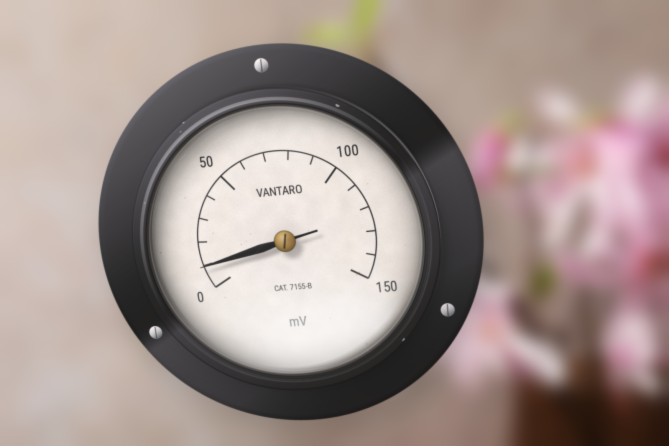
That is **10** mV
